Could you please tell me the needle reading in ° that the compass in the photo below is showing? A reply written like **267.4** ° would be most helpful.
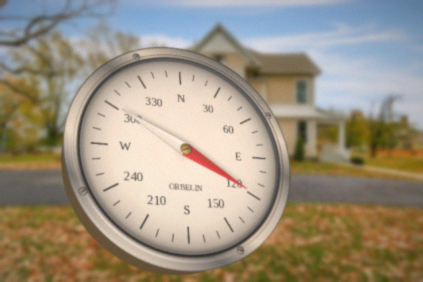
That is **120** °
